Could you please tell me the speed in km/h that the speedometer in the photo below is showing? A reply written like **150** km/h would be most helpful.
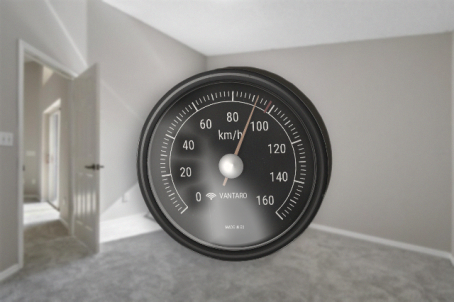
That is **92** km/h
